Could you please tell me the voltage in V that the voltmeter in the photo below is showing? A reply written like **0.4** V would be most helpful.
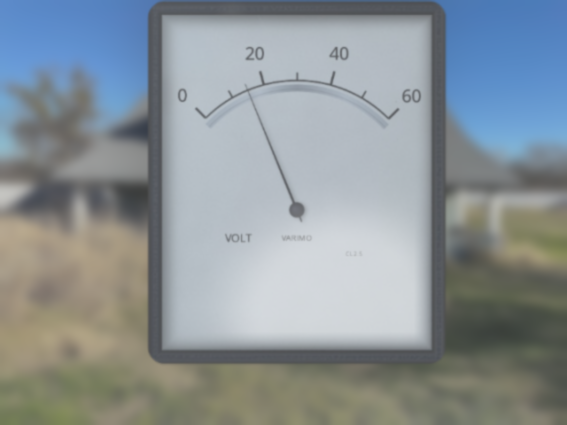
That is **15** V
